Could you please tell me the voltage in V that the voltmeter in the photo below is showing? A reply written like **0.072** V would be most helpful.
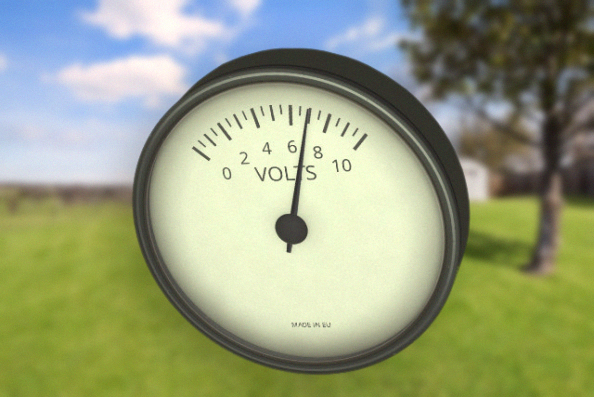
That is **7** V
